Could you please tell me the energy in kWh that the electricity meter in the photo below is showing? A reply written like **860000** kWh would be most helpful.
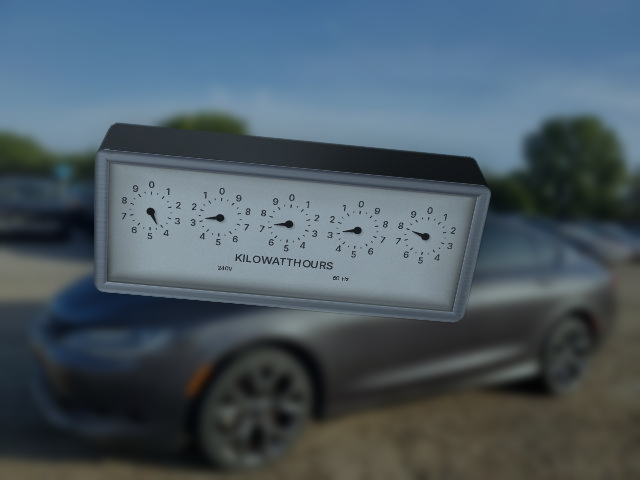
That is **42728** kWh
